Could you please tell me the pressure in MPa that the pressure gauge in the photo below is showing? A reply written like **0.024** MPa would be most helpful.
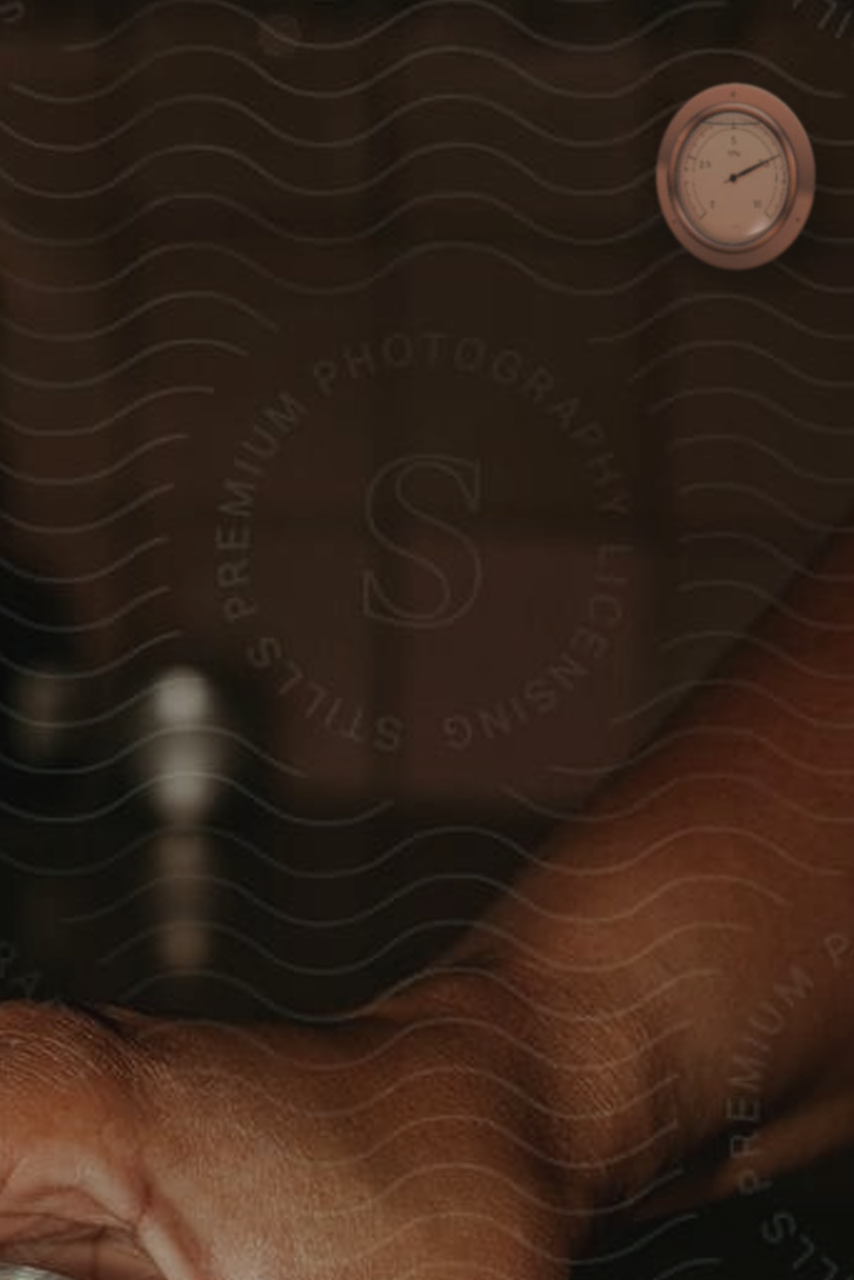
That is **7.5** MPa
